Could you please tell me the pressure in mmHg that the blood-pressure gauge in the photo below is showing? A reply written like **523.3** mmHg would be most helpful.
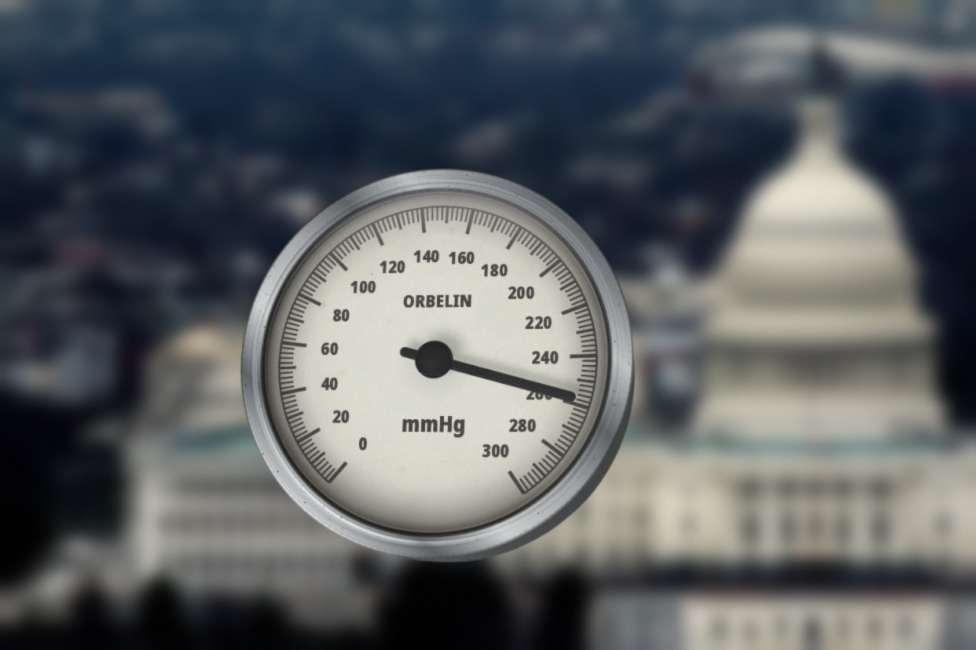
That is **258** mmHg
